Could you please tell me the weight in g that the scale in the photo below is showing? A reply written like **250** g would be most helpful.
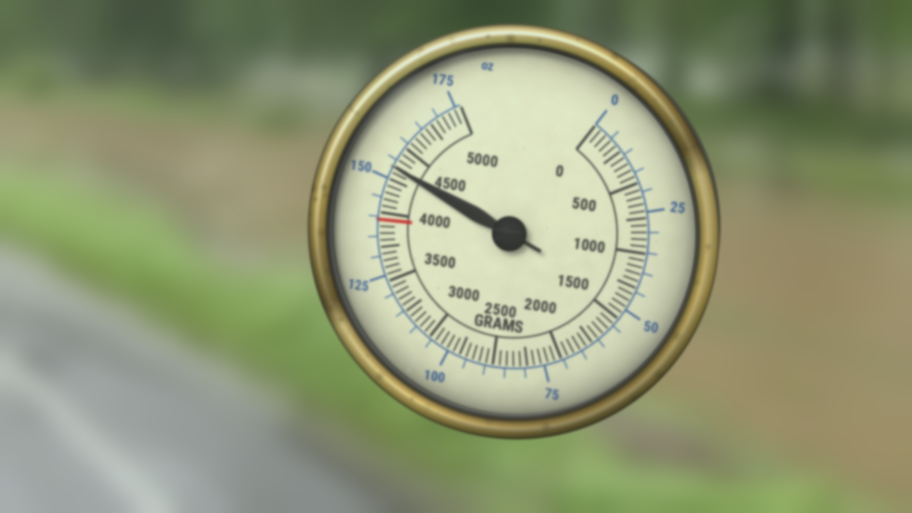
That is **4350** g
